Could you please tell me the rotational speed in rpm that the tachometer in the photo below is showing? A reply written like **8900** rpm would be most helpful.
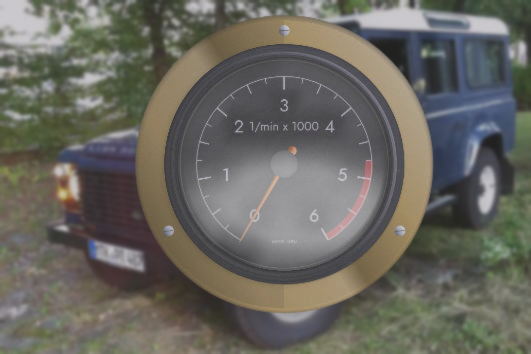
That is **0** rpm
